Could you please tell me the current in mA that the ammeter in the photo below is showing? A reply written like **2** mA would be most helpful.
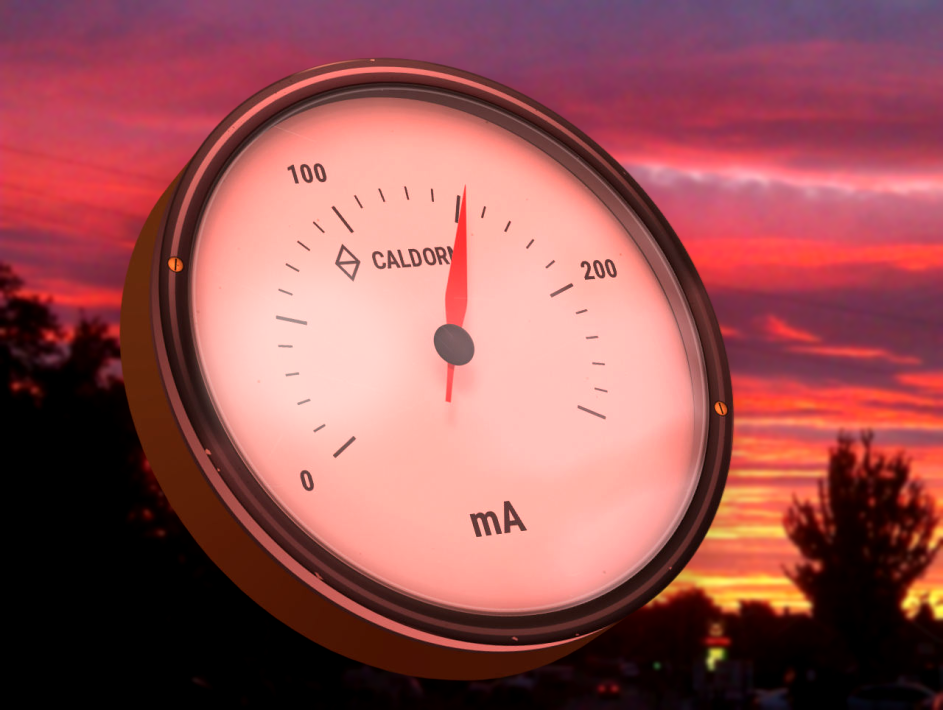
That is **150** mA
